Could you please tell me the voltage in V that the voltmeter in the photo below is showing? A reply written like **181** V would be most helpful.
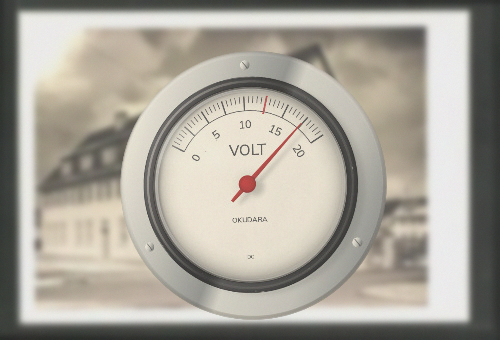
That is **17.5** V
